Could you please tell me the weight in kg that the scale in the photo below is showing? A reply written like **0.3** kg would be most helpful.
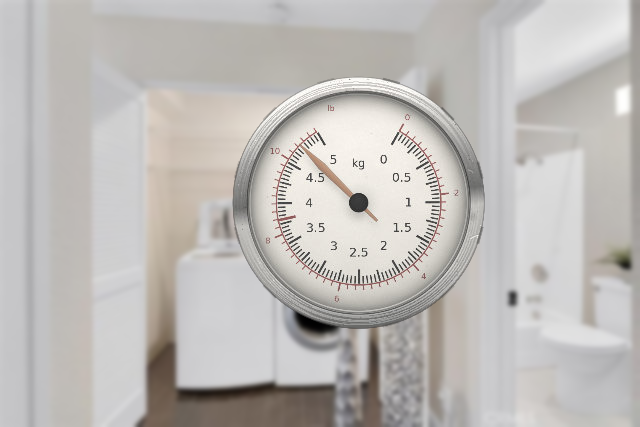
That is **4.75** kg
